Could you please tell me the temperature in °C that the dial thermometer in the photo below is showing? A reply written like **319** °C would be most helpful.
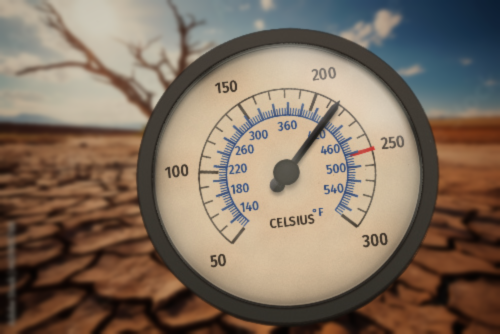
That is **215** °C
